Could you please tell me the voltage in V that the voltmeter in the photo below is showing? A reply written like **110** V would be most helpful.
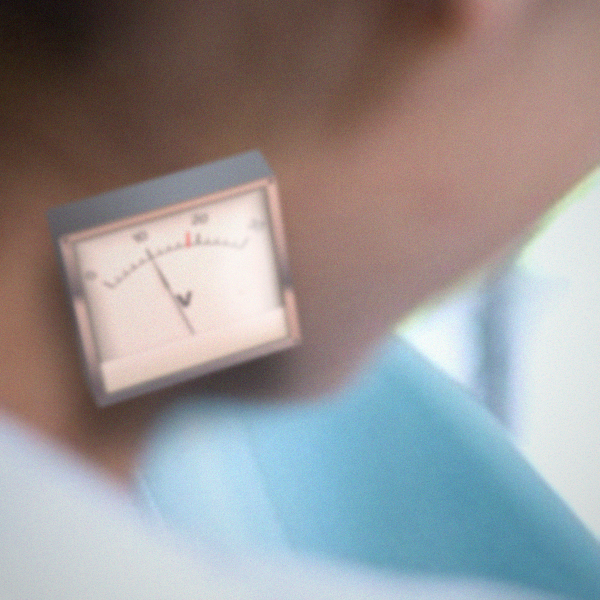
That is **10** V
